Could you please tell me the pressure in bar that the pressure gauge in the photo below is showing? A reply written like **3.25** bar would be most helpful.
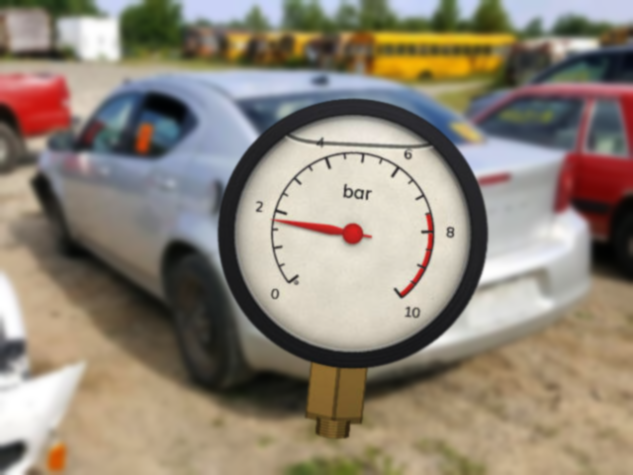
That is **1.75** bar
